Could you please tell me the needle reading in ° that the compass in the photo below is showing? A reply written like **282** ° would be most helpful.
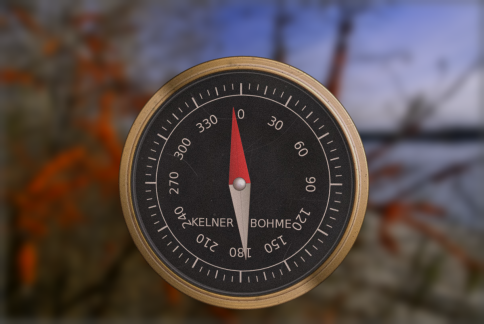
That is **355** °
